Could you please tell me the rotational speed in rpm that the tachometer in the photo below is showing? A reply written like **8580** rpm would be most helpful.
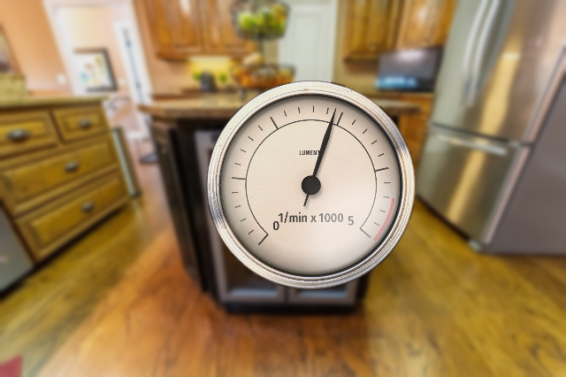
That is **2900** rpm
